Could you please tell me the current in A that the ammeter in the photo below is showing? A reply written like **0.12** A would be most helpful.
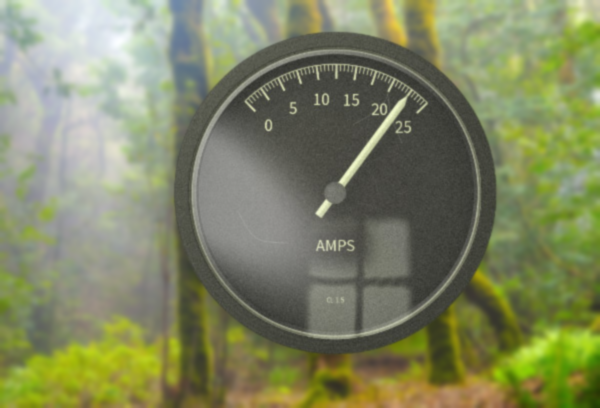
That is **22.5** A
